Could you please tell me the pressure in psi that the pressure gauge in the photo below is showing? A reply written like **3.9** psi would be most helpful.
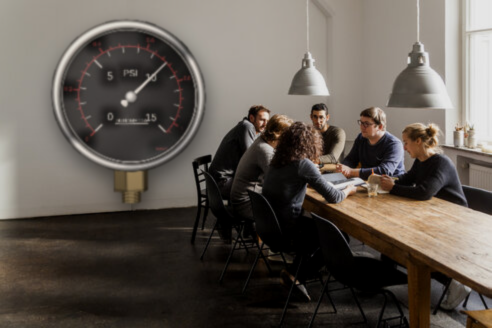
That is **10** psi
